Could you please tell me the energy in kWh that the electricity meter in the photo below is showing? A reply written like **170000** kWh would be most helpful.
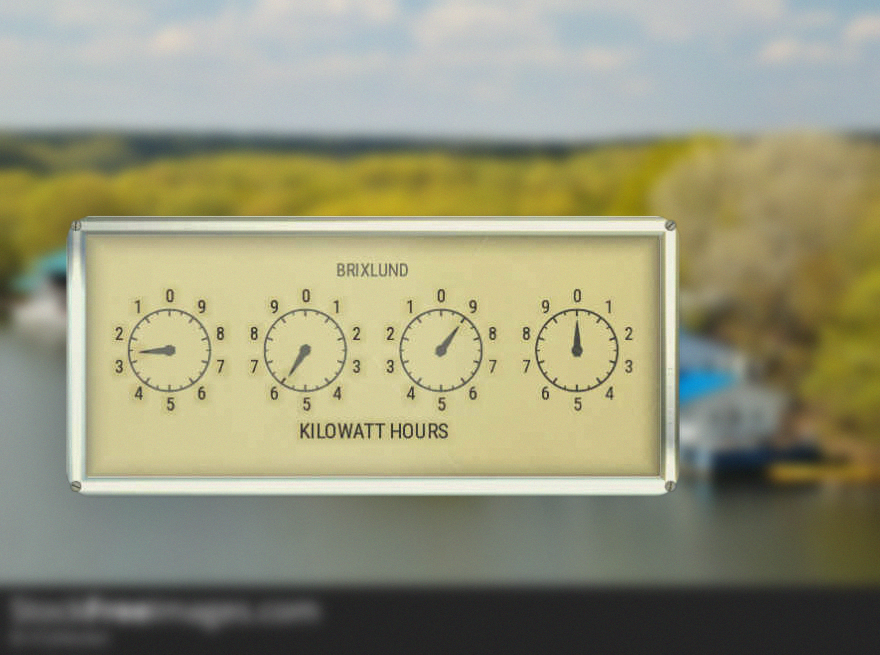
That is **2590** kWh
